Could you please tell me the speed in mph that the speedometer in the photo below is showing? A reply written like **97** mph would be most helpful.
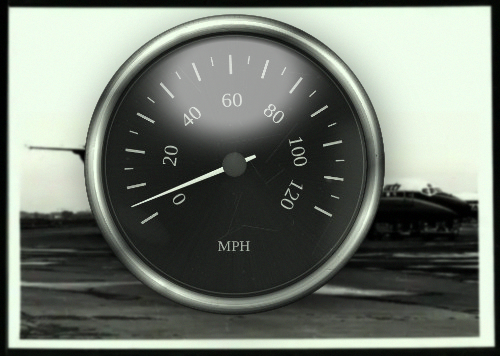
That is **5** mph
